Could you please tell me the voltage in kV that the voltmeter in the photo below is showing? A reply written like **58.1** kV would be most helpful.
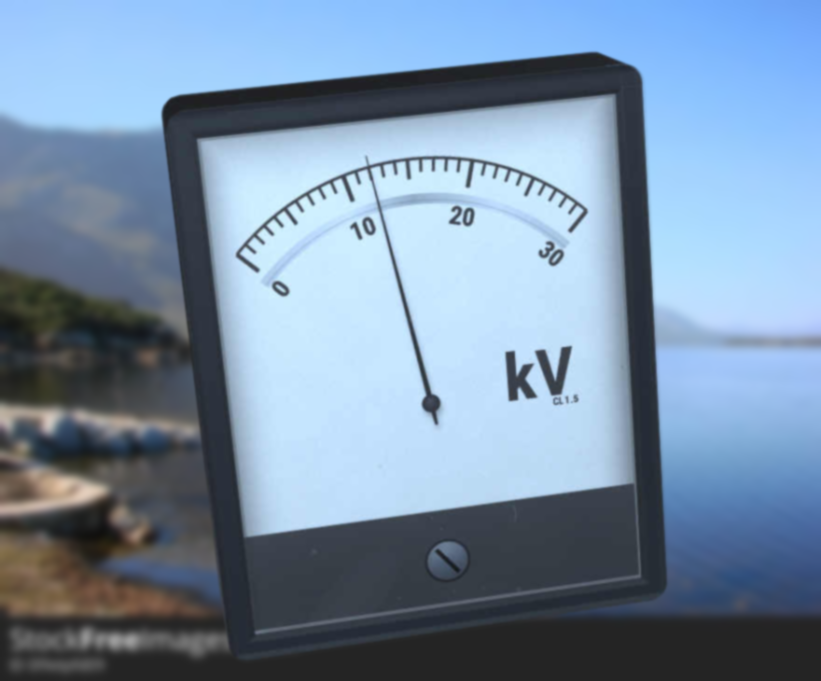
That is **12** kV
